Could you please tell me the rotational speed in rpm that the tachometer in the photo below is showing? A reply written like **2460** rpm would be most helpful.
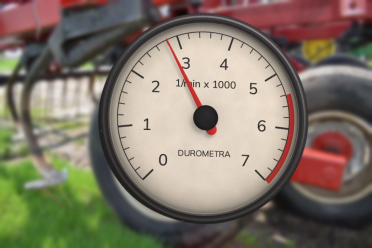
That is **2800** rpm
